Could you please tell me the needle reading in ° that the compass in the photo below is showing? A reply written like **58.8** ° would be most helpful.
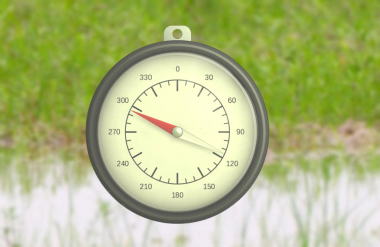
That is **295** °
